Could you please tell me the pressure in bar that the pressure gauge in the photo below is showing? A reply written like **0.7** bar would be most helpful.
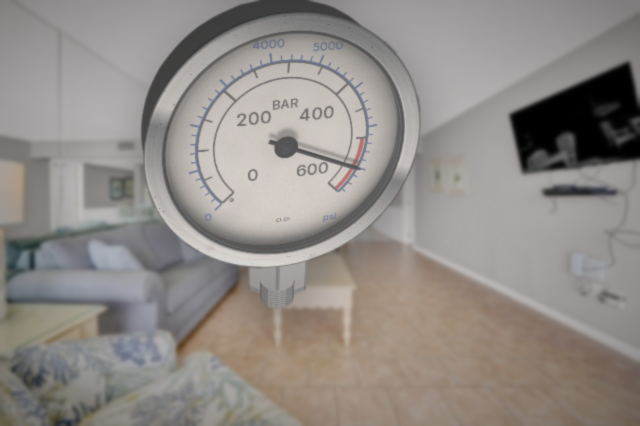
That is **550** bar
